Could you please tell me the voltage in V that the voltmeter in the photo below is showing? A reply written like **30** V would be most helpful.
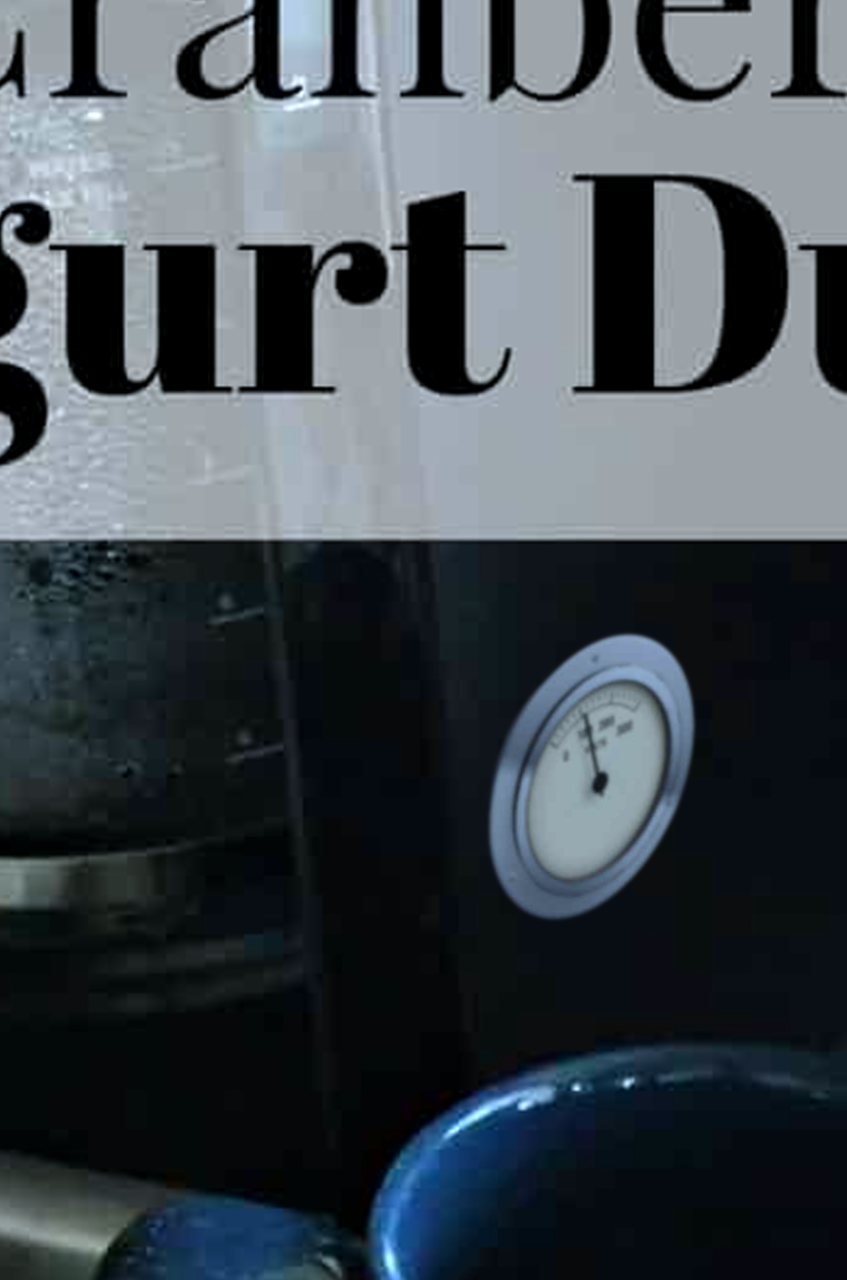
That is **100** V
